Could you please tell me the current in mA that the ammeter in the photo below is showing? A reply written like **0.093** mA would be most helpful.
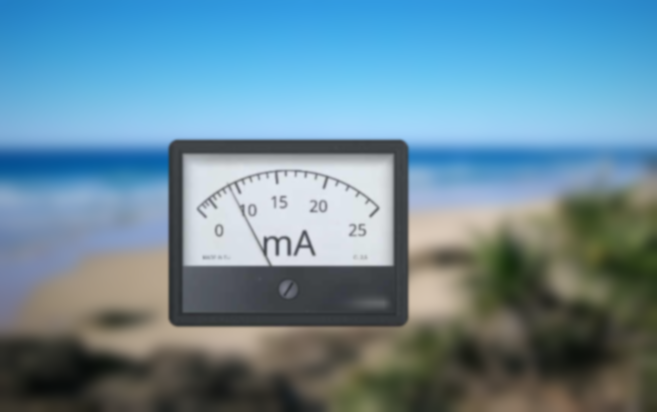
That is **9** mA
